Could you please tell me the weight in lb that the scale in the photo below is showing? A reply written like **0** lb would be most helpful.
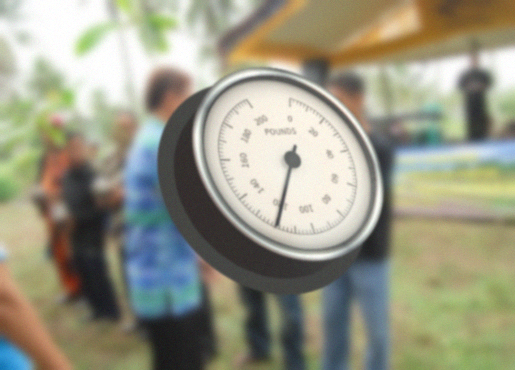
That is **120** lb
